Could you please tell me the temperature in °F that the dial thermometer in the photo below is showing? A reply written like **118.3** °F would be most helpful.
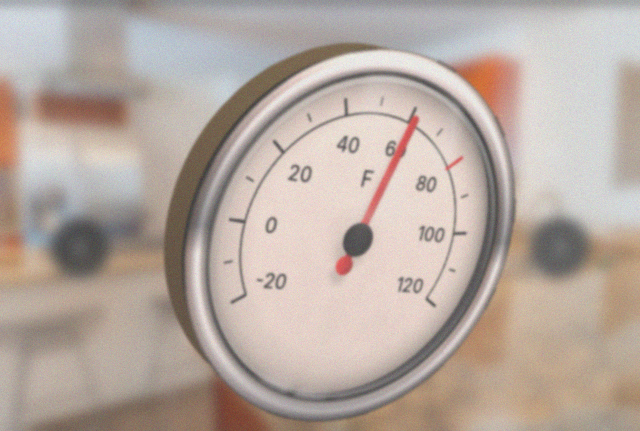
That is **60** °F
